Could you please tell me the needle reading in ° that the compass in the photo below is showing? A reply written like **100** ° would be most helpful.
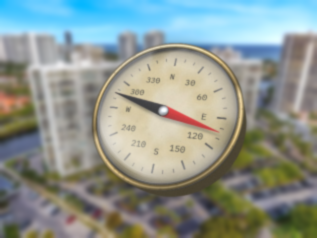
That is **105** °
